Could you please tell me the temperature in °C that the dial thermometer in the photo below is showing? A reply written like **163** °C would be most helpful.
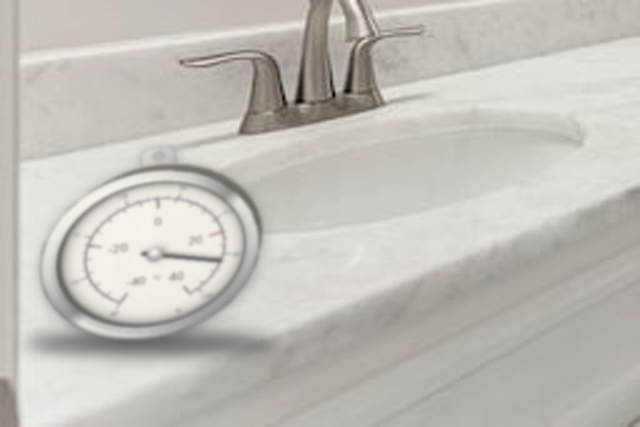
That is **28** °C
